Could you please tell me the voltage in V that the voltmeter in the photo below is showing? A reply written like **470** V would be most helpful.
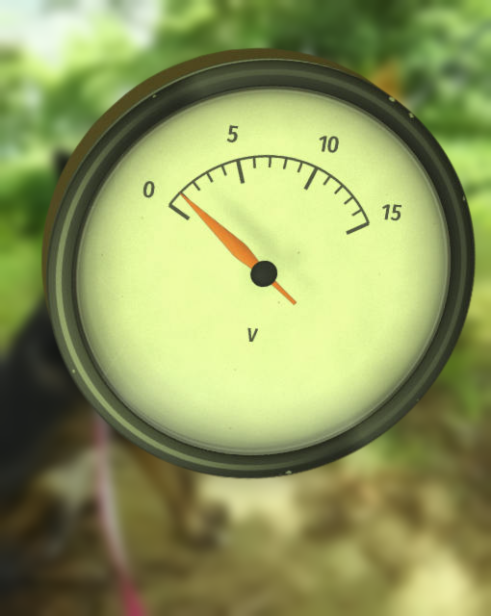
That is **1** V
